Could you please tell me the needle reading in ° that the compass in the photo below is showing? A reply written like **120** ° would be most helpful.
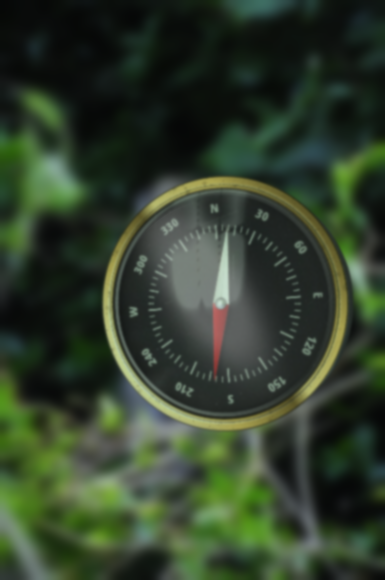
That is **190** °
